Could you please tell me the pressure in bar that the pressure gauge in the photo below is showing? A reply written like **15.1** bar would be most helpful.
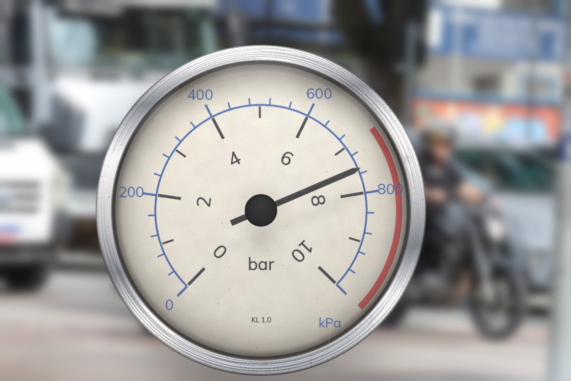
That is **7.5** bar
